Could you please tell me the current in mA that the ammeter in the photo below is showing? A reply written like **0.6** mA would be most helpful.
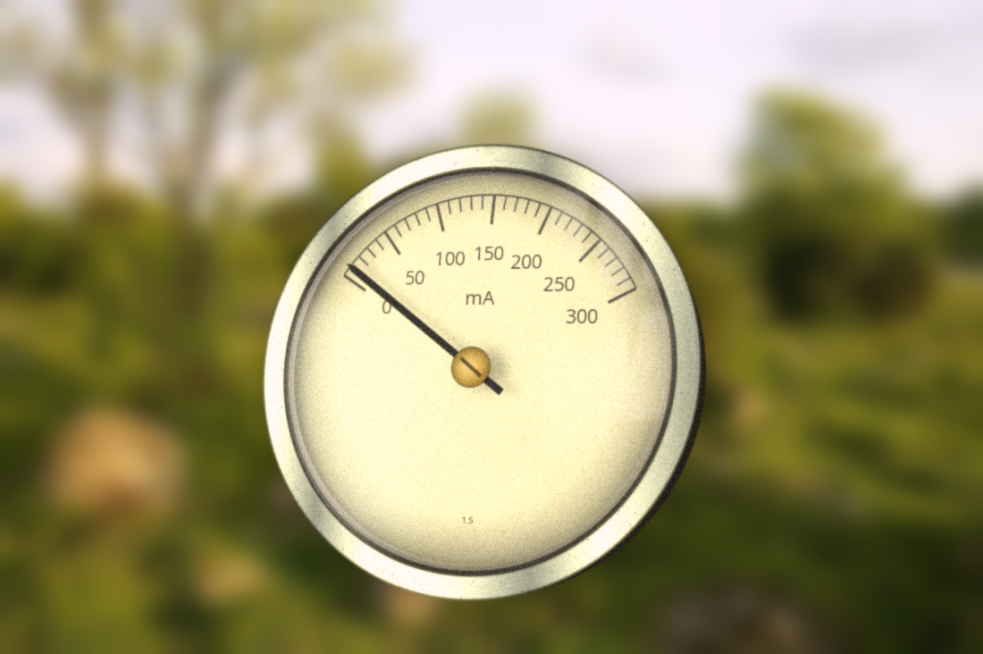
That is **10** mA
